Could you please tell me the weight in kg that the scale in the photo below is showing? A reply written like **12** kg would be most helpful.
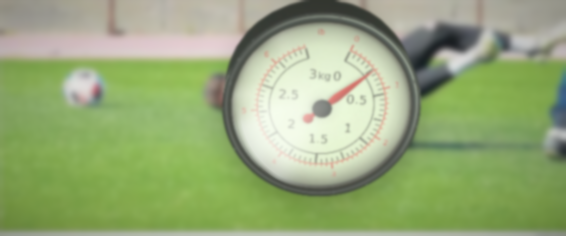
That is **0.25** kg
